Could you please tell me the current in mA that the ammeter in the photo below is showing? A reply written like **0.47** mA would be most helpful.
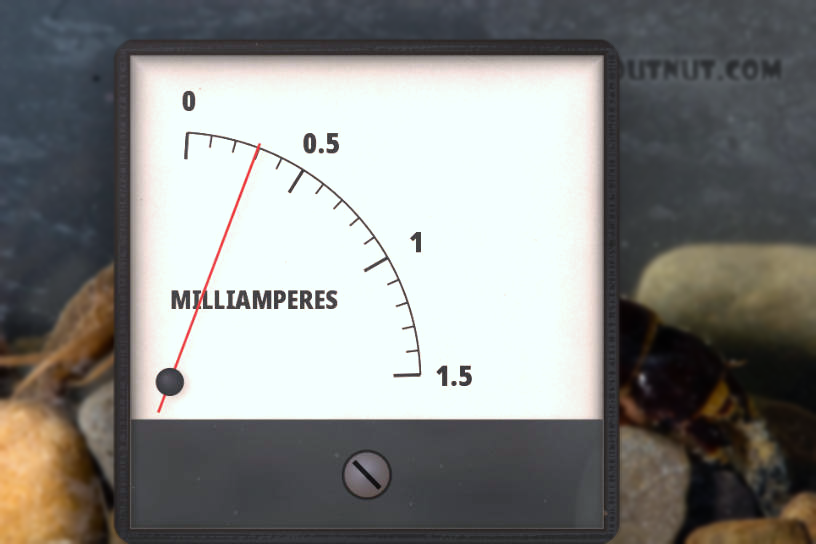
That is **0.3** mA
